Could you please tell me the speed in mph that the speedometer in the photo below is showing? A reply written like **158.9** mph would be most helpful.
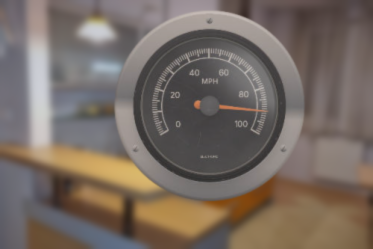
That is **90** mph
